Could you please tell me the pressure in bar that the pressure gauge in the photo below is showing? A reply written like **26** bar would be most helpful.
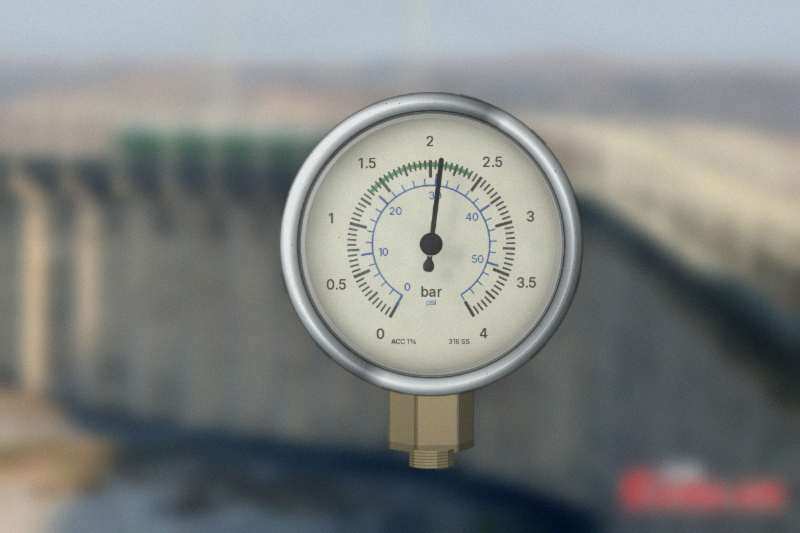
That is **2.1** bar
